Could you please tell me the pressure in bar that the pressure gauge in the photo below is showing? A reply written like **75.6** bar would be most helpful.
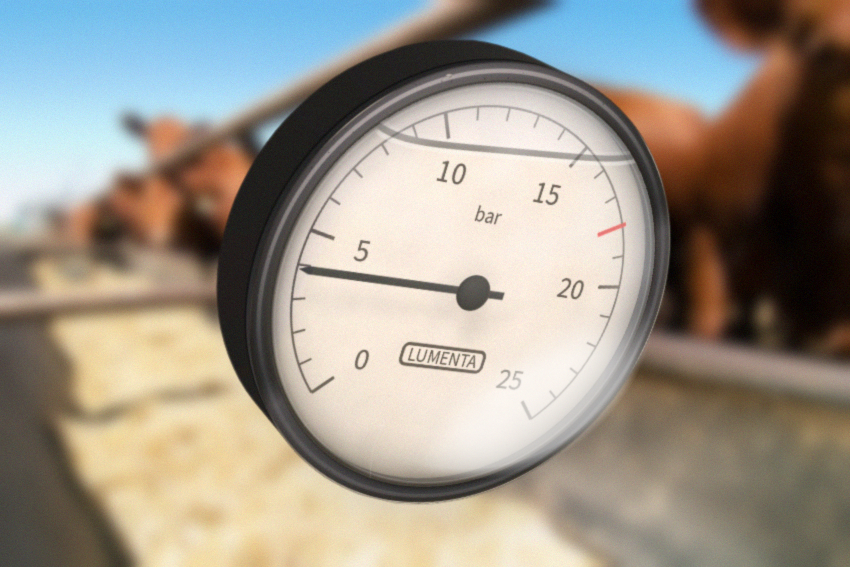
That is **4** bar
